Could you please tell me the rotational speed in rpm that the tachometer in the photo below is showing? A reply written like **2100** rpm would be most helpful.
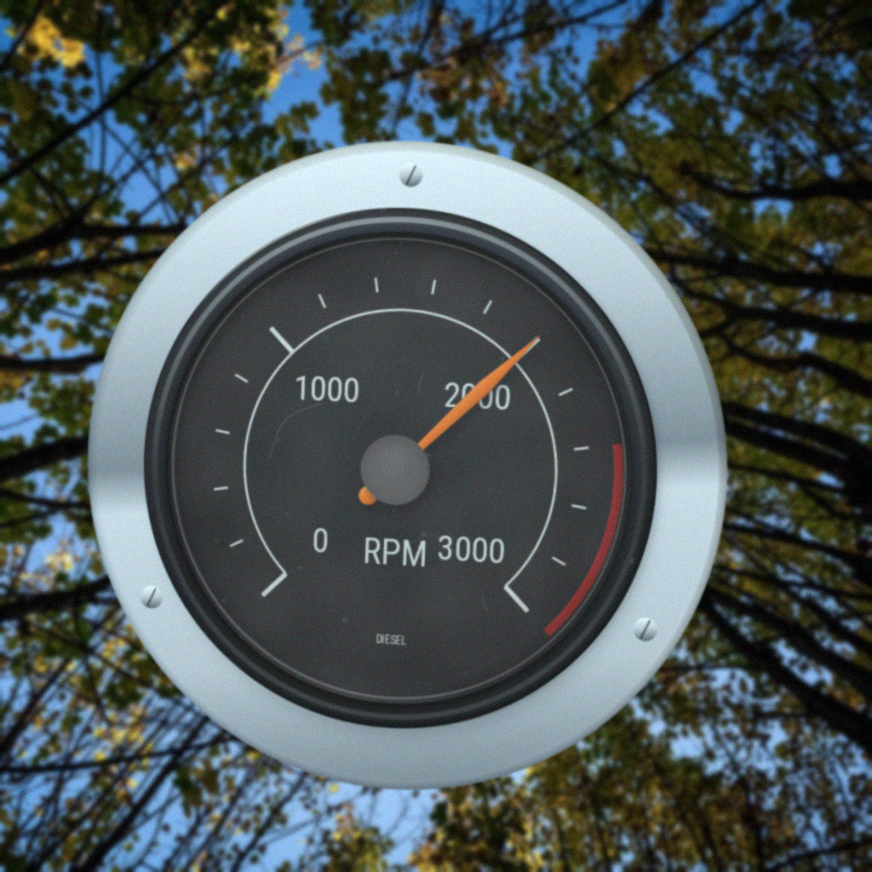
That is **2000** rpm
